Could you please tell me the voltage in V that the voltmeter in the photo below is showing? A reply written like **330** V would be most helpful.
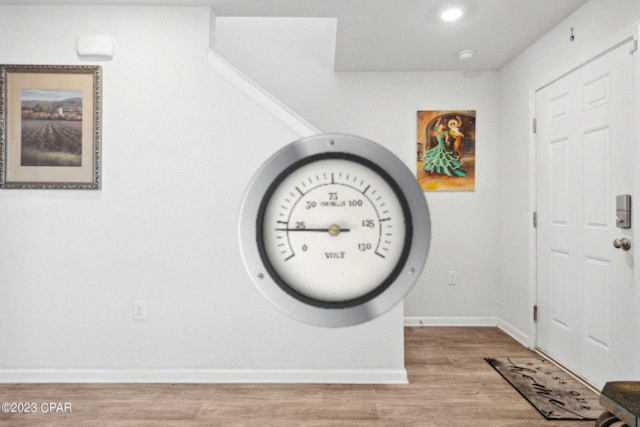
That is **20** V
